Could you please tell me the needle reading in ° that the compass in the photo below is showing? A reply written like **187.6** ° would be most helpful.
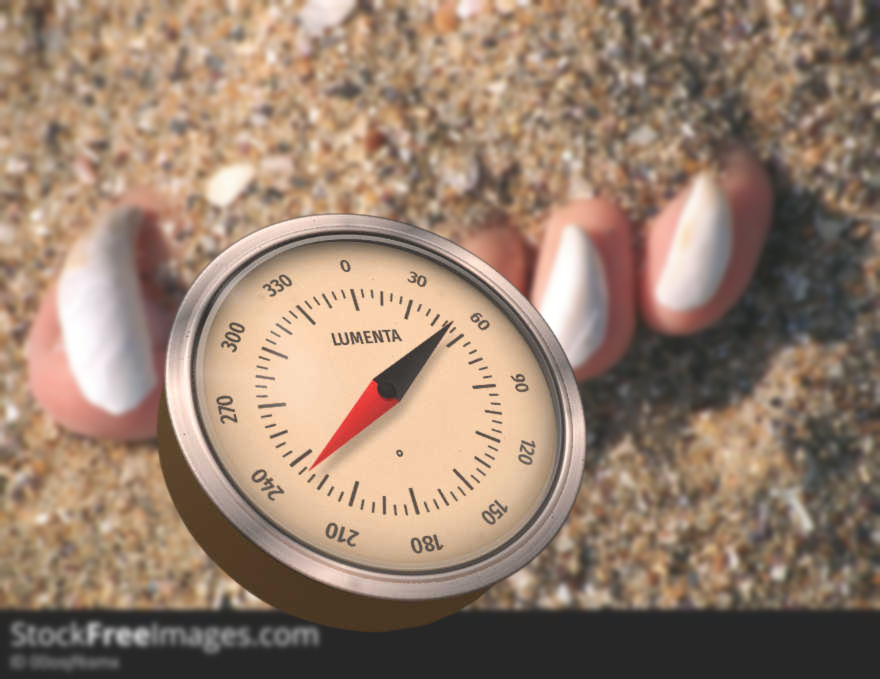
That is **232.5** °
